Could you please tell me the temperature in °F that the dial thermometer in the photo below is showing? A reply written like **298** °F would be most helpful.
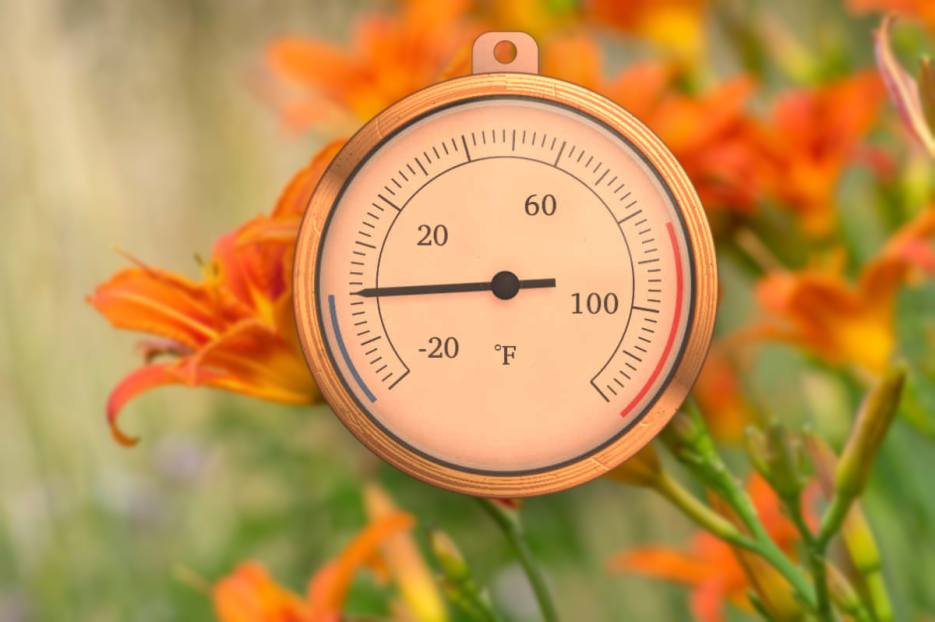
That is **0** °F
